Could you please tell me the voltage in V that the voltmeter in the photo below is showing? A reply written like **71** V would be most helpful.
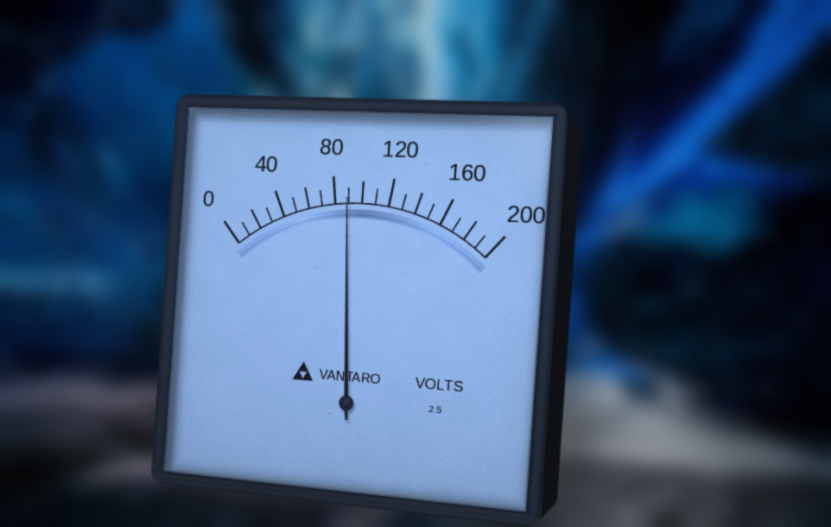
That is **90** V
